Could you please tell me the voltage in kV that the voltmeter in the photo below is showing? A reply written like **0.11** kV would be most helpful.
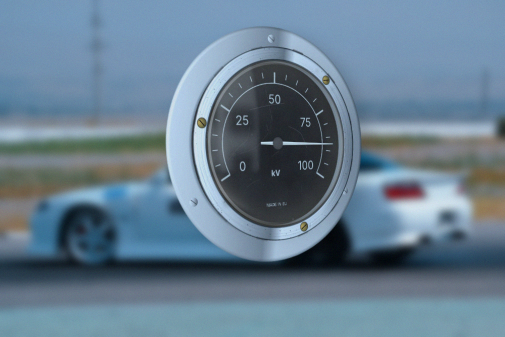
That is **87.5** kV
